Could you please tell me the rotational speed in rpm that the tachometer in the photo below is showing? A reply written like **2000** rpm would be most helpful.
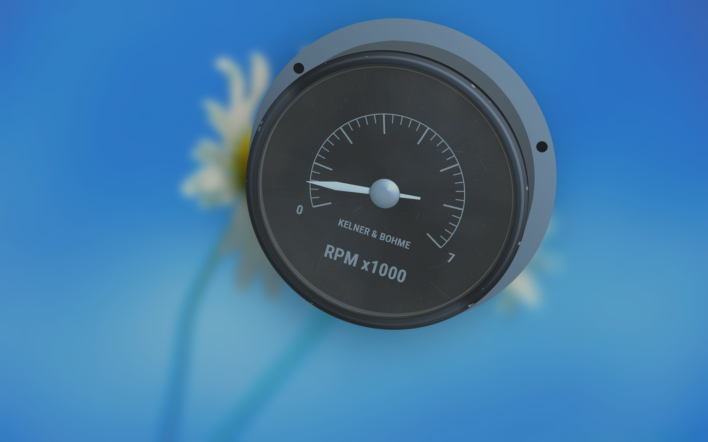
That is **600** rpm
